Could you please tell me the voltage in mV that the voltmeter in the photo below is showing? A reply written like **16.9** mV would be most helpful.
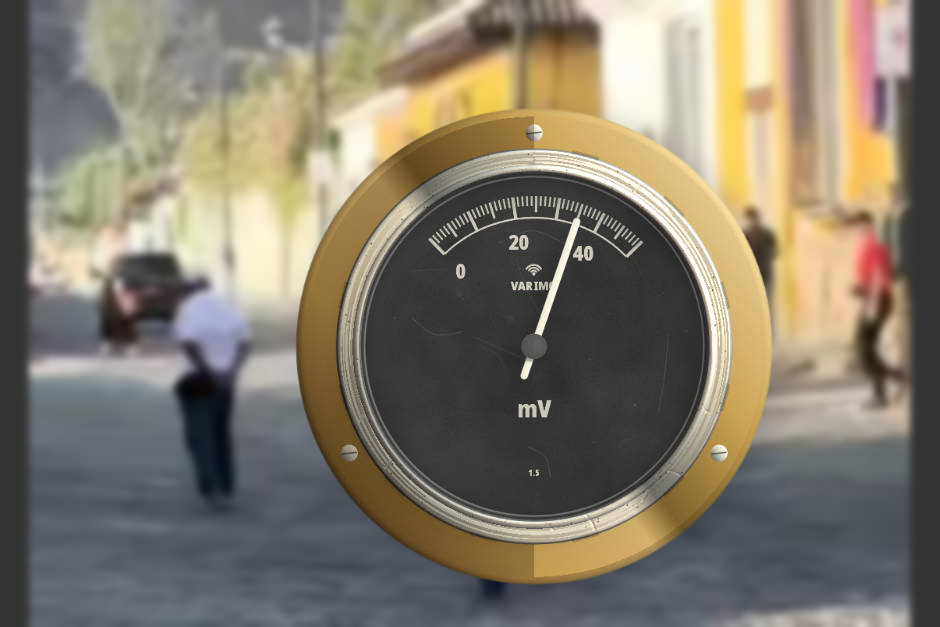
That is **35** mV
